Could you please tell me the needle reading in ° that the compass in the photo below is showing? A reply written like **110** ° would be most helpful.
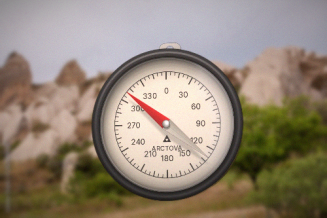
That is **310** °
